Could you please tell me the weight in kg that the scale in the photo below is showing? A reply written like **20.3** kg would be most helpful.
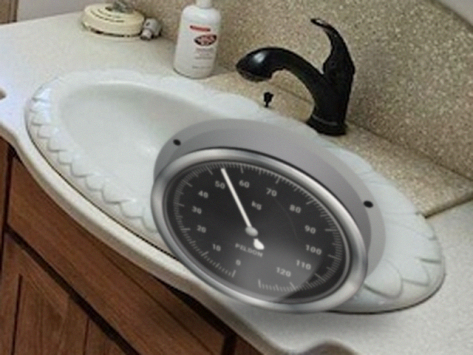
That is **55** kg
